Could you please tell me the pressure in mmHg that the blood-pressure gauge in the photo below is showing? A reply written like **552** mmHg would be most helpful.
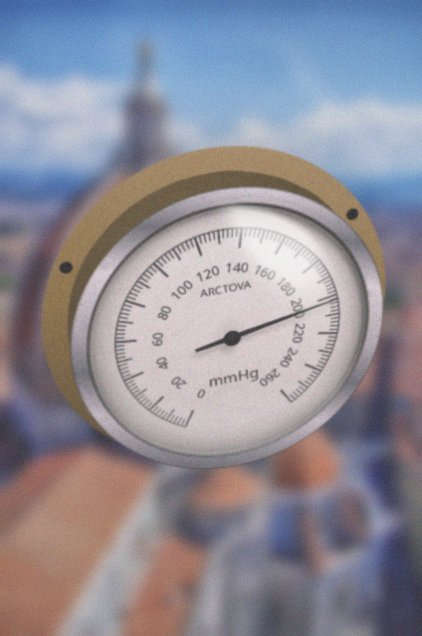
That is **200** mmHg
